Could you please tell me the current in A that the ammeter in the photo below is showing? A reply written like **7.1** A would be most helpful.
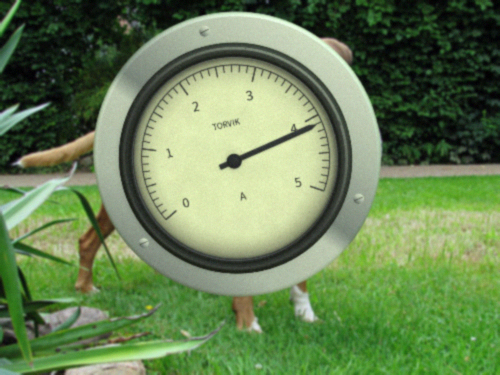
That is **4.1** A
